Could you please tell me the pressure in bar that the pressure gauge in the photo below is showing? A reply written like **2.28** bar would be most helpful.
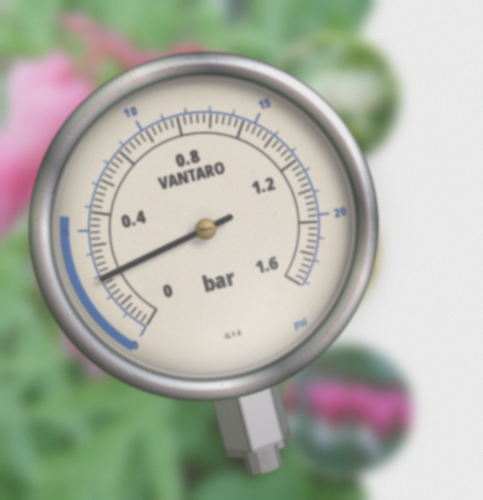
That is **0.2** bar
